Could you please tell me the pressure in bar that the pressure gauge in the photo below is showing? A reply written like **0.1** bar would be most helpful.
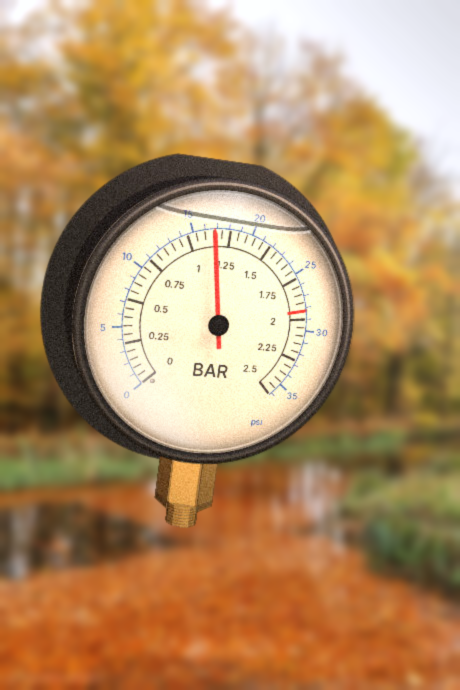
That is **1.15** bar
